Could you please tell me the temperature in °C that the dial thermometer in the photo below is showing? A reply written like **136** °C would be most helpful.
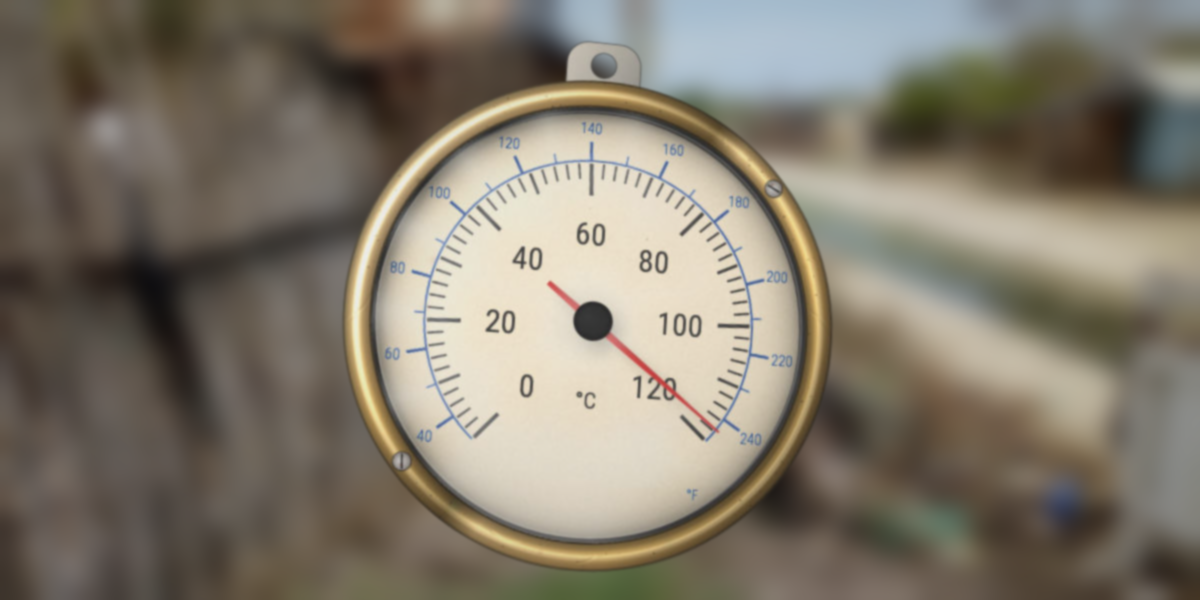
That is **118** °C
